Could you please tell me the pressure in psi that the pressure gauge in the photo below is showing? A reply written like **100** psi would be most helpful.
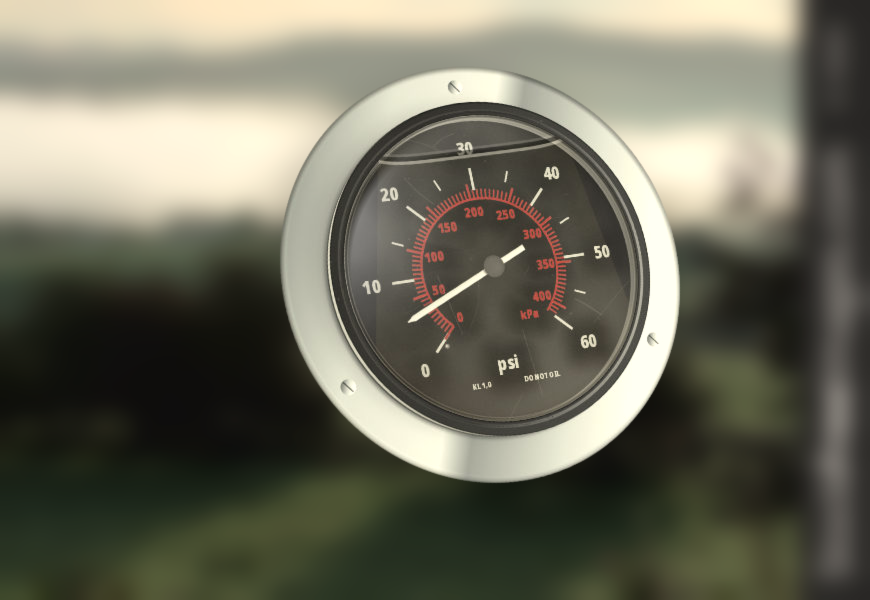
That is **5** psi
